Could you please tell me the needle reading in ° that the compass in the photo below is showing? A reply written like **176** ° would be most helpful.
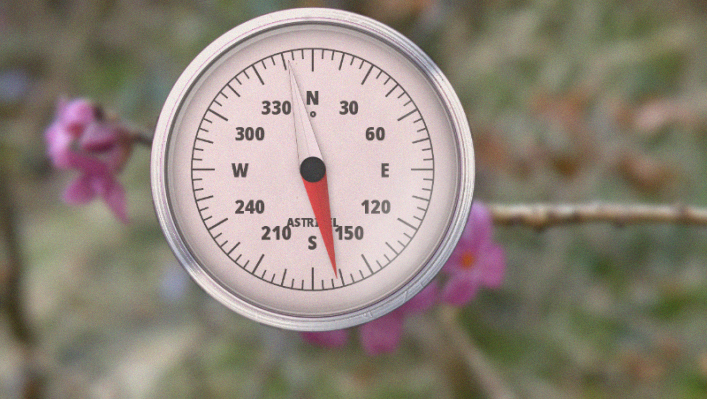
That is **167.5** °
